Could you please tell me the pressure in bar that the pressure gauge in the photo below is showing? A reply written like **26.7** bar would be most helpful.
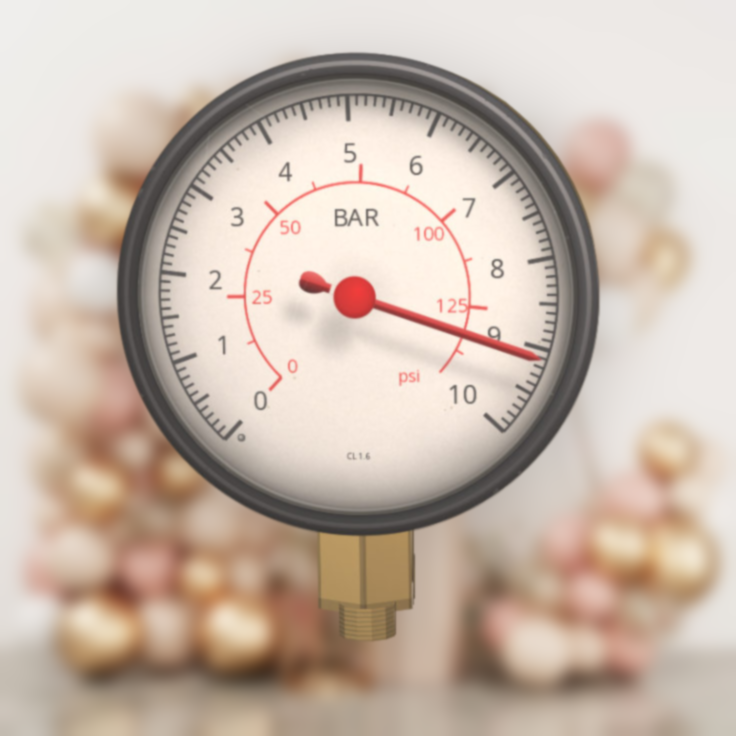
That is **9.1** bar
